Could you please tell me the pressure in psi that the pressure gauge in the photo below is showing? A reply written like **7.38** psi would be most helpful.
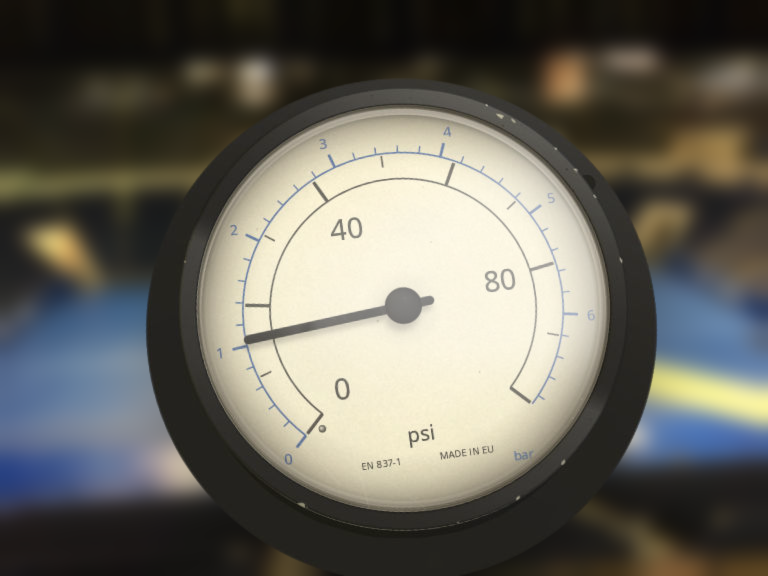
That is **15** psi
